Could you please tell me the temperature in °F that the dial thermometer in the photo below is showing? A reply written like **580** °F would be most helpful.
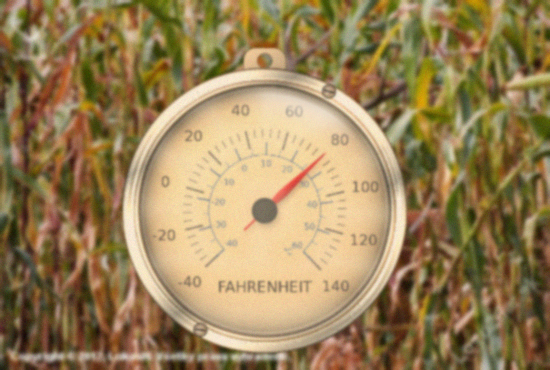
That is **80** °F
